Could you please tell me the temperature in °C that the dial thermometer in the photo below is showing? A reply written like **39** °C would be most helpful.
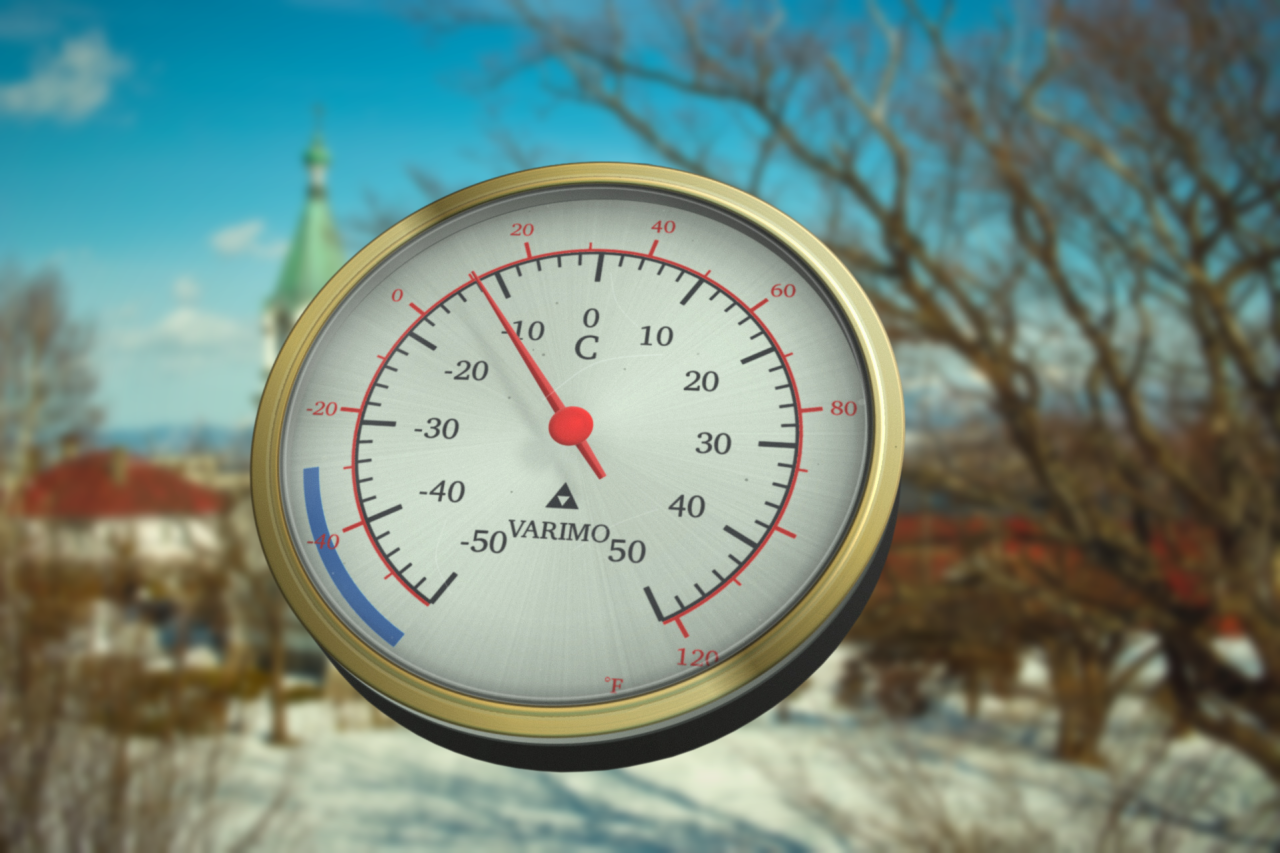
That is **-12** °C
